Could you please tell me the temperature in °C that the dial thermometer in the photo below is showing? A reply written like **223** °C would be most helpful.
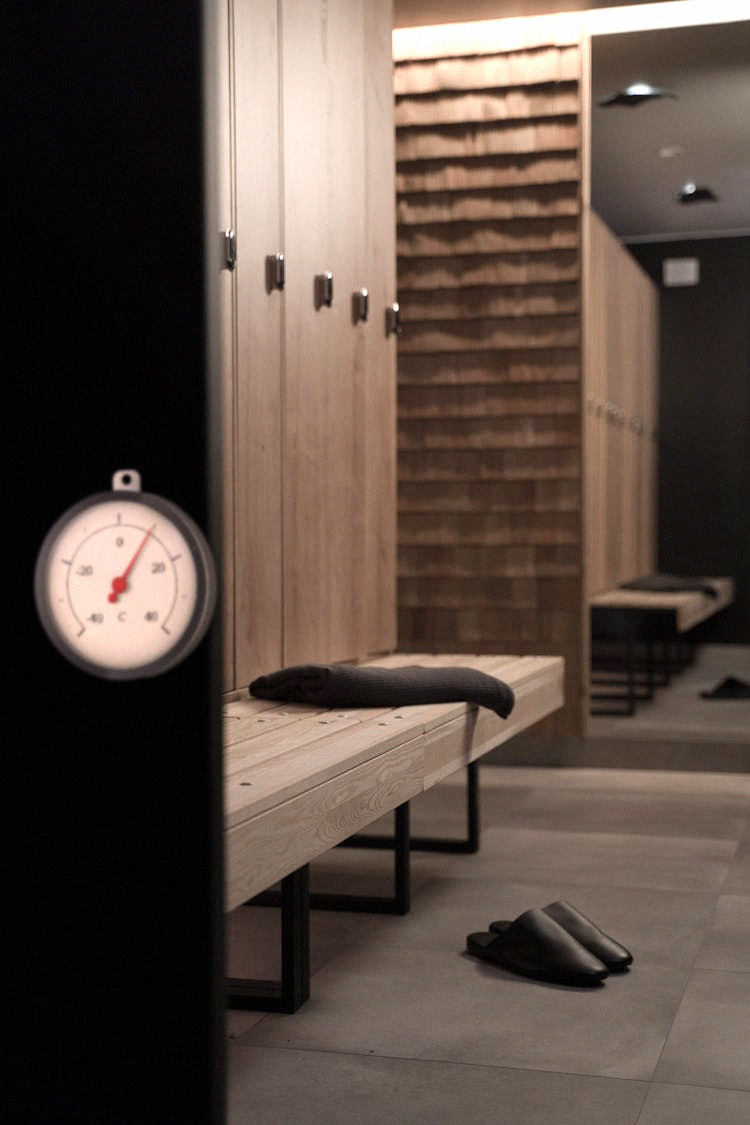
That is **10** °C
